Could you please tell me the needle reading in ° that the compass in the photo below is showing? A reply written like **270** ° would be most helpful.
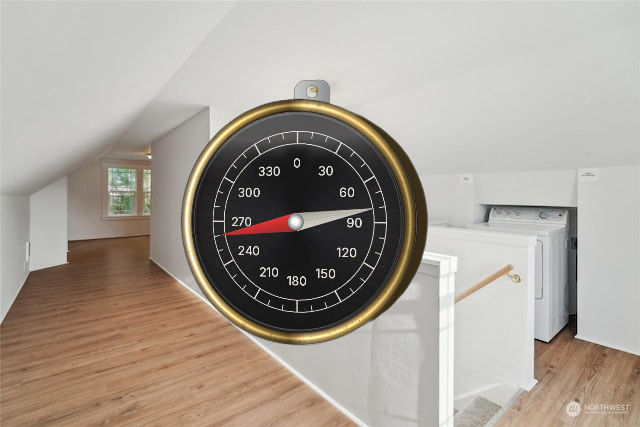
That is **260** °
